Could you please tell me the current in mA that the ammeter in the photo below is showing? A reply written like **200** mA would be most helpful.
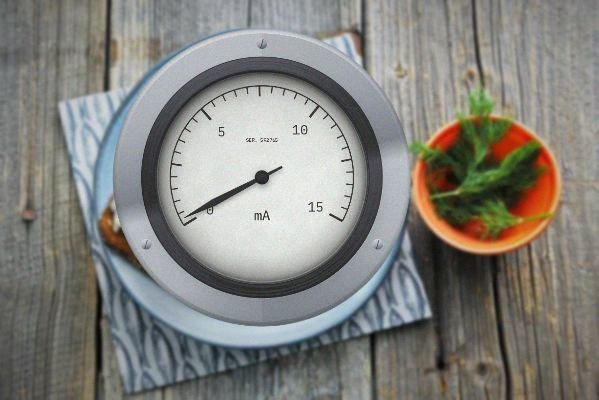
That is **0.25** mA
